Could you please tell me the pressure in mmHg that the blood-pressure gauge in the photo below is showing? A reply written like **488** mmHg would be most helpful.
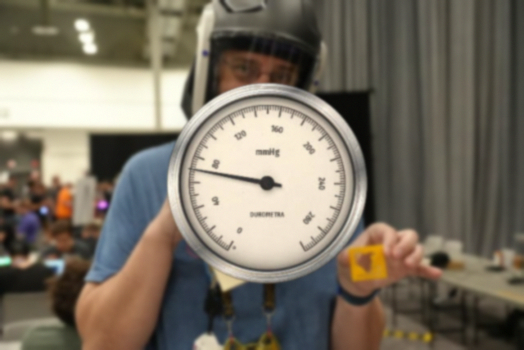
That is **70** mmHg
